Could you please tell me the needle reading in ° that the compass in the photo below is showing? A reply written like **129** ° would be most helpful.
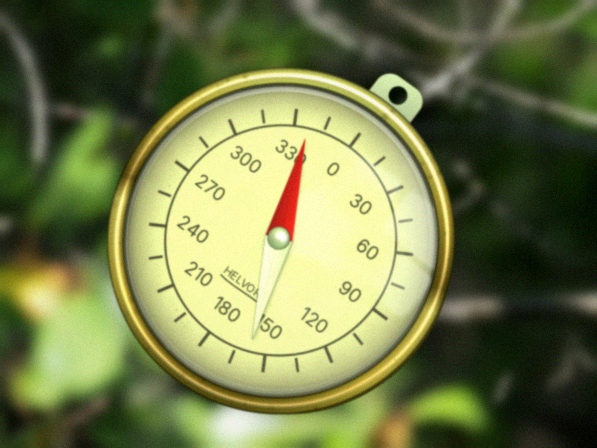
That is **337.5** °
